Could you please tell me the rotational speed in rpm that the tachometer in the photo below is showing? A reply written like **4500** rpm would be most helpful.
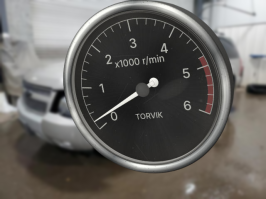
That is **200** rpm
